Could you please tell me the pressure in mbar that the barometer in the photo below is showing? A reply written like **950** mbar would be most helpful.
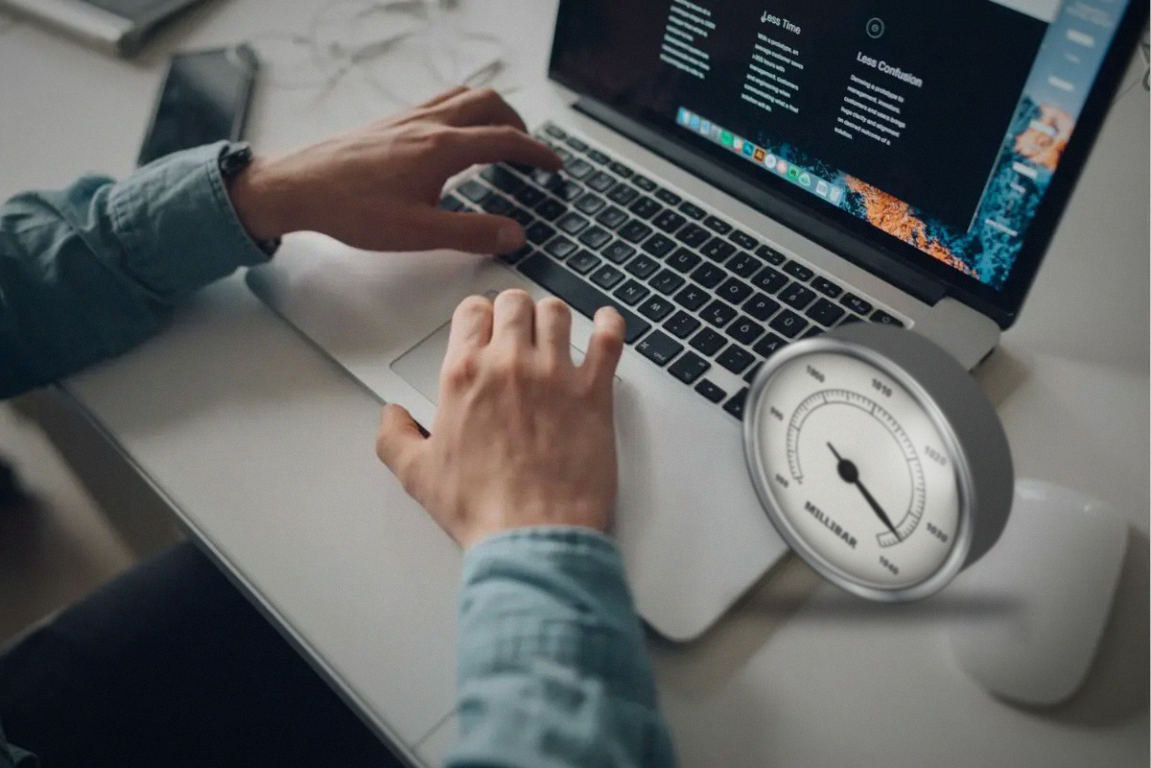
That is **1035** mbar
